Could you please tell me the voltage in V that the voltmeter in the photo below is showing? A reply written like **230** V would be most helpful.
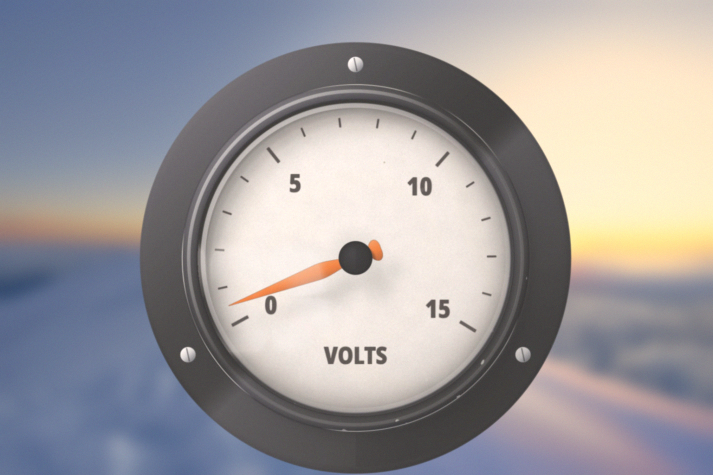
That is **0.5** V
